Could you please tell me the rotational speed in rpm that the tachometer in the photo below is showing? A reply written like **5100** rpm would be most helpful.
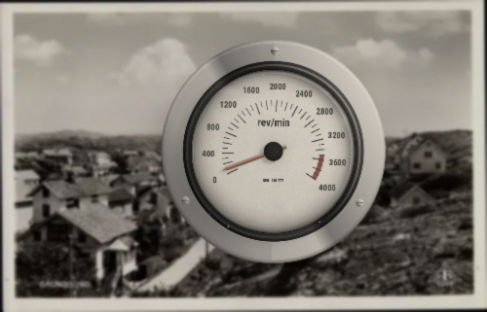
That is **100** rpm
